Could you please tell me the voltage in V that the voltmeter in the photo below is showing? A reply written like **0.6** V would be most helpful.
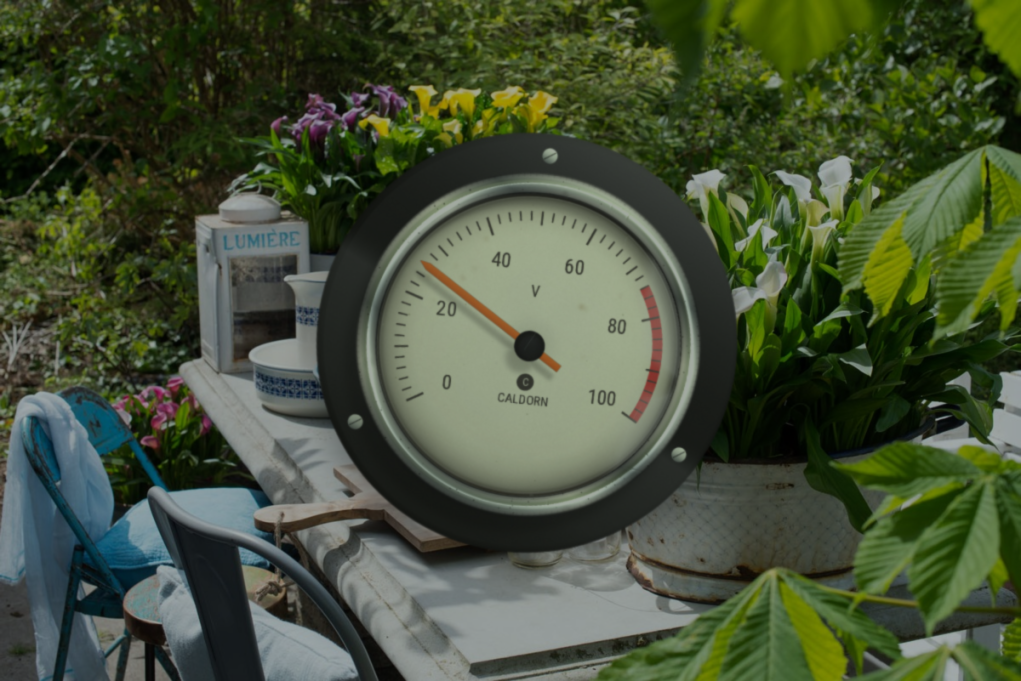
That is **26** V
